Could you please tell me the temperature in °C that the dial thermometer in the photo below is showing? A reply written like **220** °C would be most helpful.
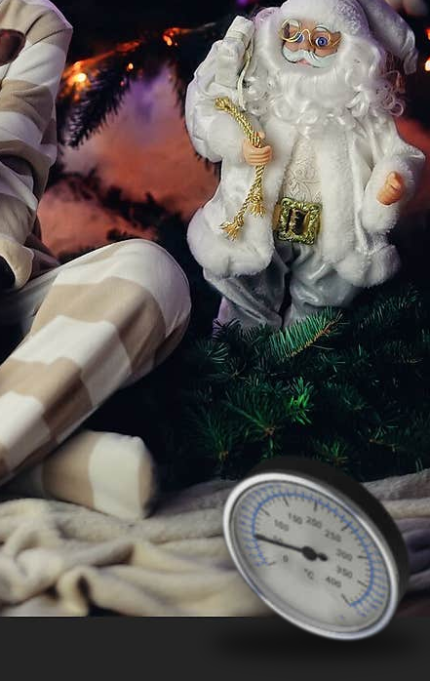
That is **50** °C
